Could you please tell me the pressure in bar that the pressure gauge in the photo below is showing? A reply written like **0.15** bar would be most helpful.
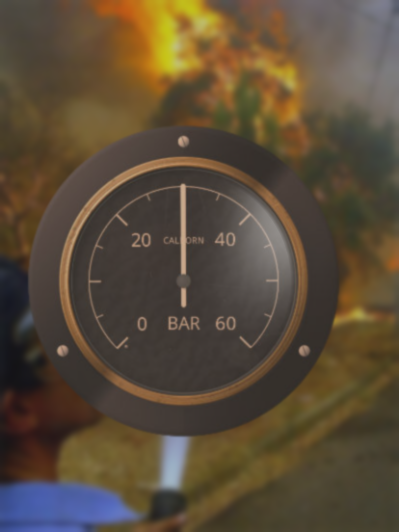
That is **30** bar
